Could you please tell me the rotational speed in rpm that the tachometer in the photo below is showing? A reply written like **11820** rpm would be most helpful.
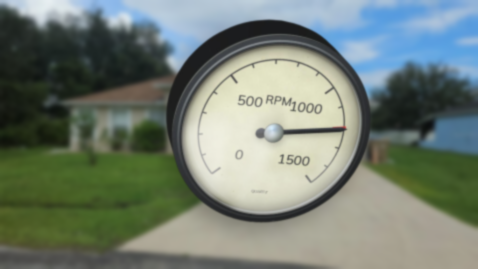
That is **1200** rpm
